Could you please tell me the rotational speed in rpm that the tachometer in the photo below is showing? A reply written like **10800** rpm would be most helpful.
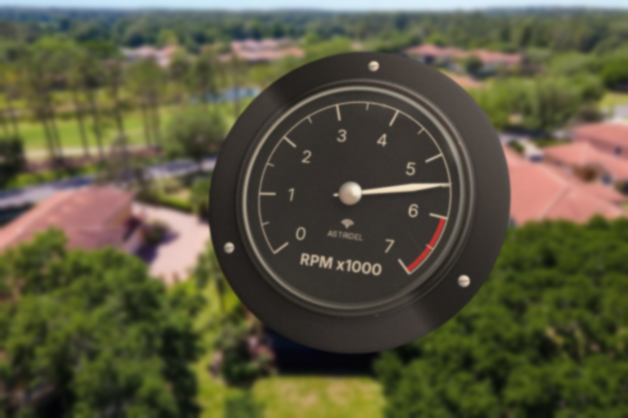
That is **5500** rpm
